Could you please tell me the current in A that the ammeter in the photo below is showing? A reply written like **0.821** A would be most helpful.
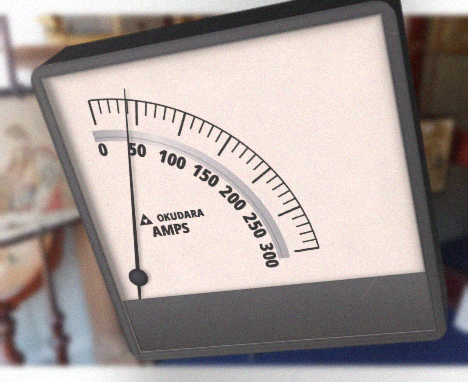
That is **40** A
